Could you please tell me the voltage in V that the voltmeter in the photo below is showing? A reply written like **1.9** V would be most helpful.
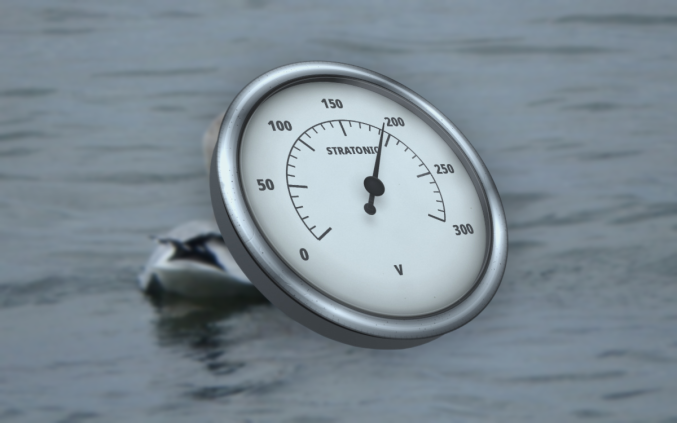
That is **190** V
